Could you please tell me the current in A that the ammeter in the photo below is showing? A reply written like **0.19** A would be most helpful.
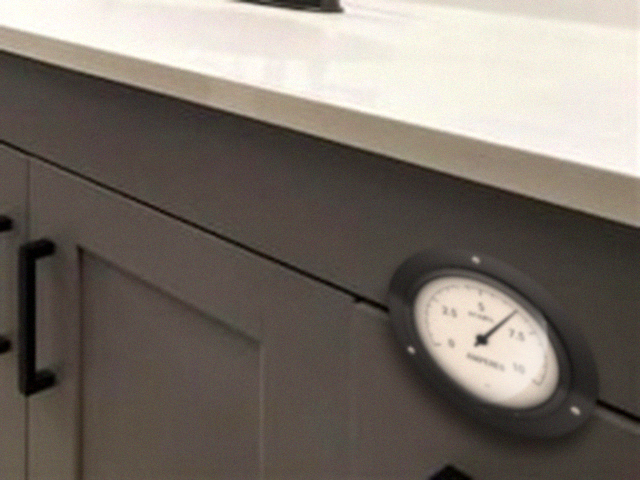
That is **6.5** A
